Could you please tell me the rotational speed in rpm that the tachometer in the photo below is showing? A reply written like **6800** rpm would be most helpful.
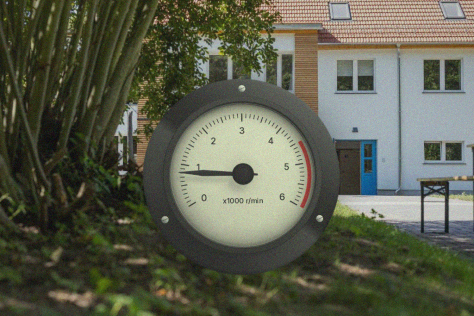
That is **800** rpm
